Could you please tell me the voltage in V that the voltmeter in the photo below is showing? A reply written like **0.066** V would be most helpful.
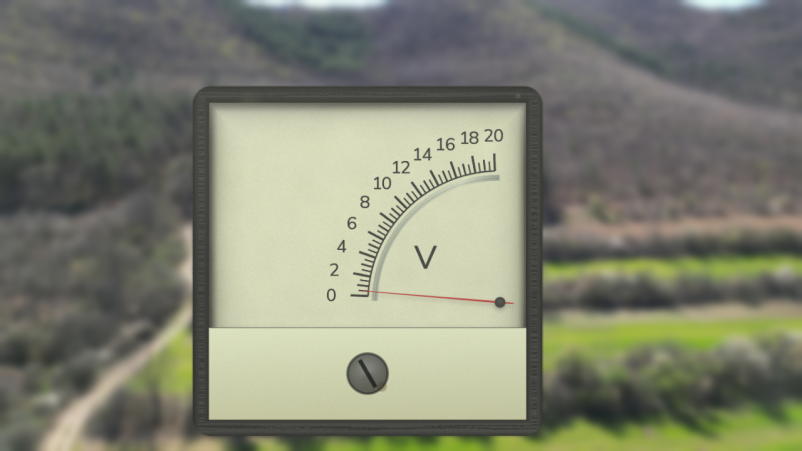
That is **0.5** V
